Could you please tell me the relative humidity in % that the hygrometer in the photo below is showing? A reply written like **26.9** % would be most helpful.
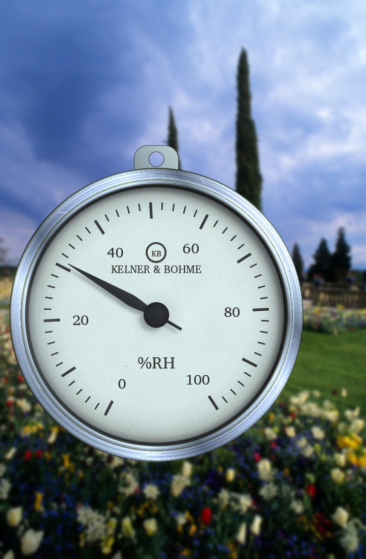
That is **31** %
